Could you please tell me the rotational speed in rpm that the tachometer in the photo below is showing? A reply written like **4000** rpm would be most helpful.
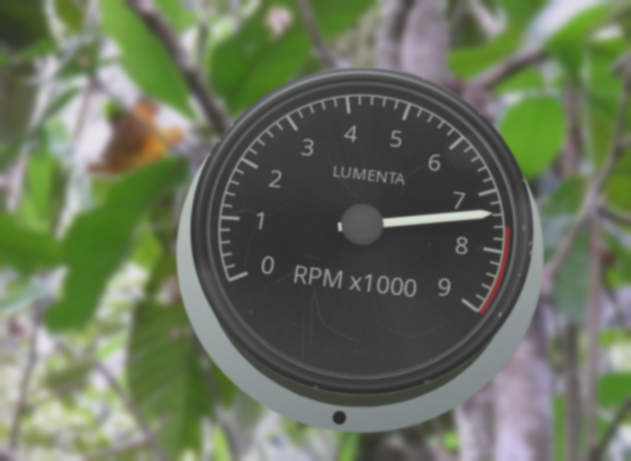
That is **7400** rpm
